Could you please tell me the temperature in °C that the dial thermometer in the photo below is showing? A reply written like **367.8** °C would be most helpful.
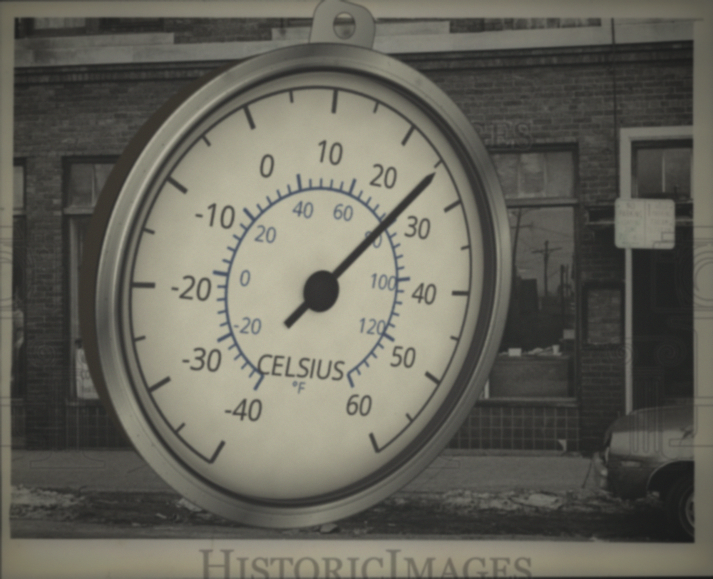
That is **25** °C
